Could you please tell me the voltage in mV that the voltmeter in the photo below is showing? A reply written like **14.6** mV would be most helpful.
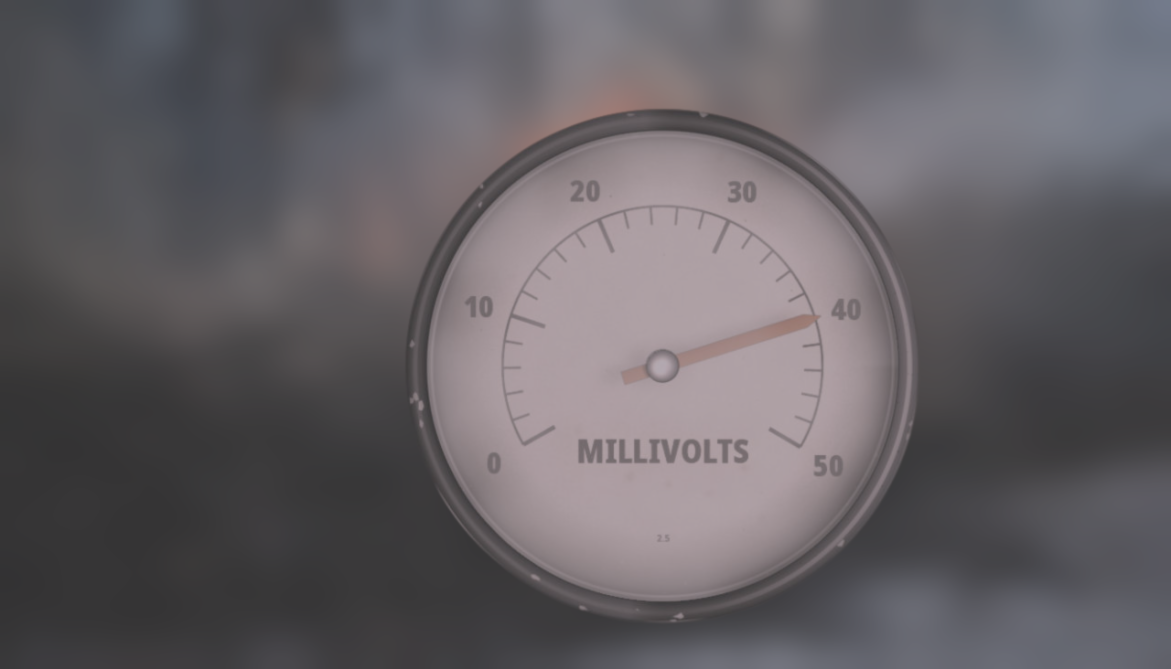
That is **40** mV
